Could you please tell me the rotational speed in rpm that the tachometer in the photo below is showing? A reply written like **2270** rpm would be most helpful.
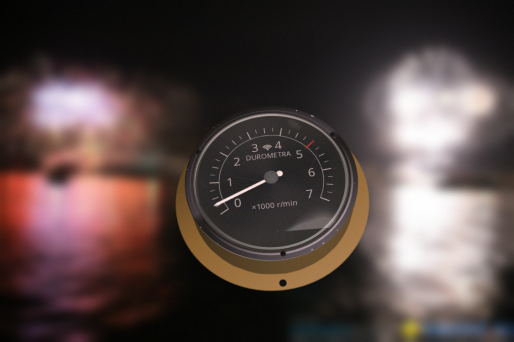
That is **250** rpm
